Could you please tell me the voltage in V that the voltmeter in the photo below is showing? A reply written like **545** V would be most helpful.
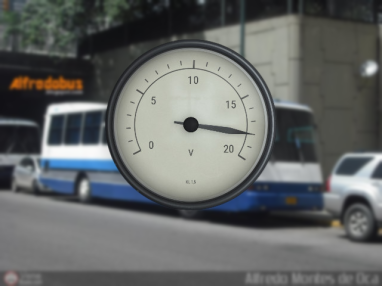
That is **18** V
